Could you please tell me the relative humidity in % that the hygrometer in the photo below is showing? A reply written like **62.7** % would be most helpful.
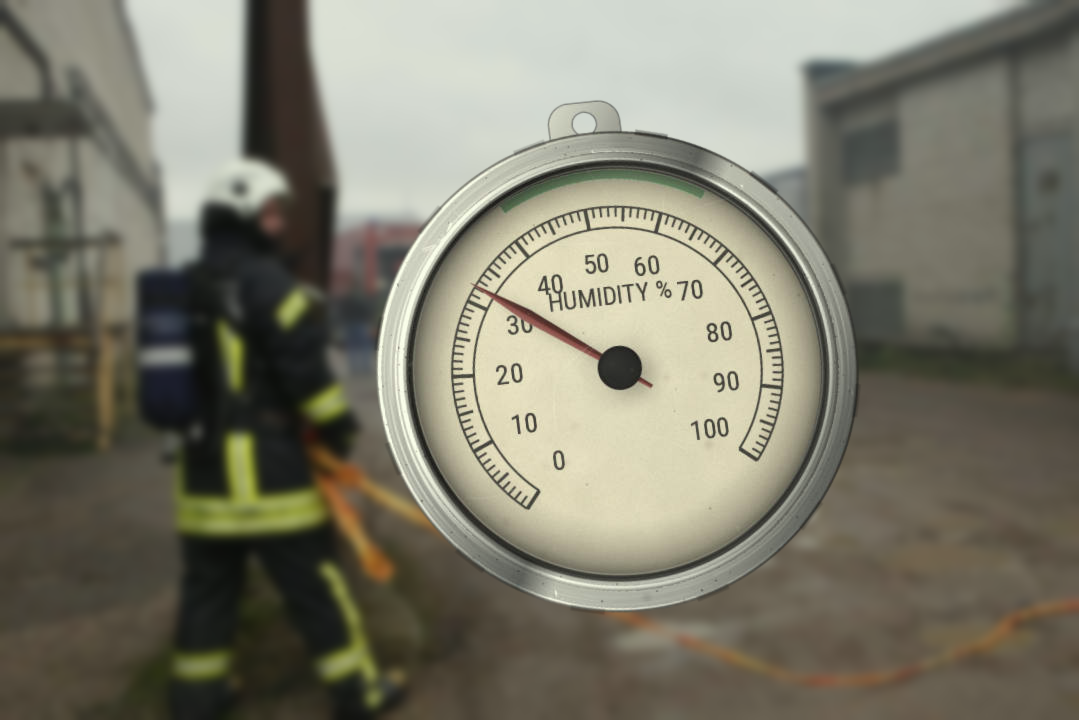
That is **32** %
